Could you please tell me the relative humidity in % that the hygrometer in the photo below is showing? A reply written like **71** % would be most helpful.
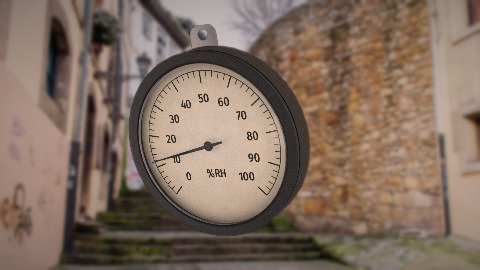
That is **12** %
